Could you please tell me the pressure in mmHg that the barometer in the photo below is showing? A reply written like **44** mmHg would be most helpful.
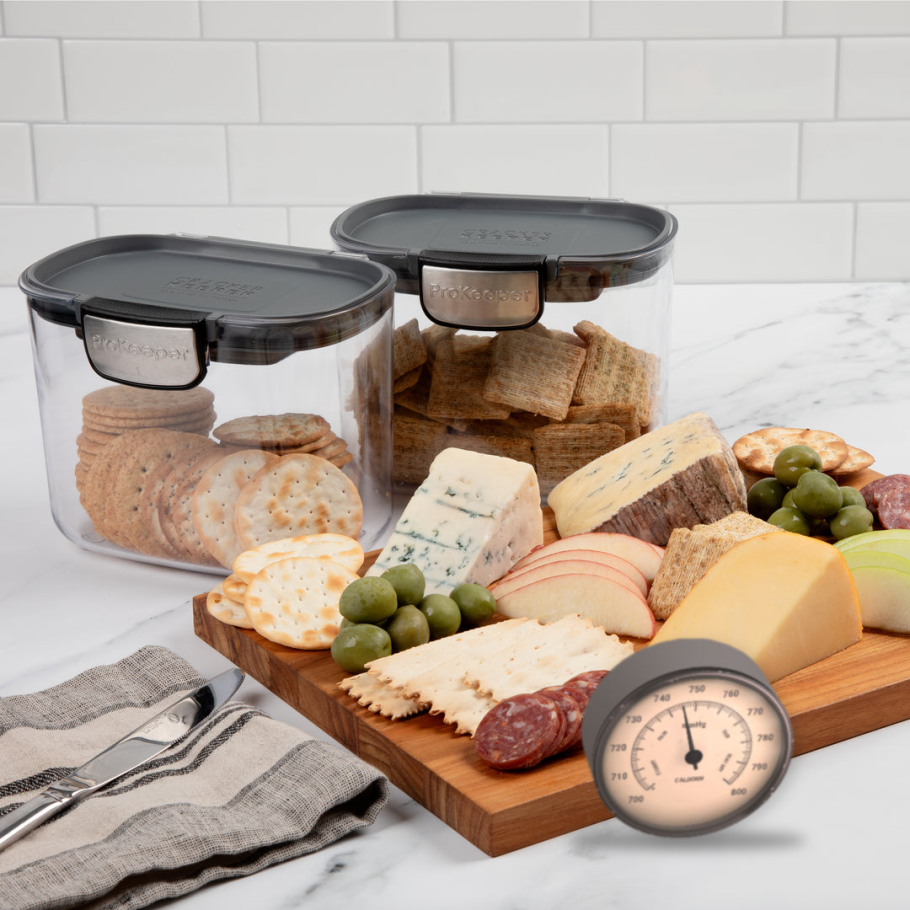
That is **745** mmHg
